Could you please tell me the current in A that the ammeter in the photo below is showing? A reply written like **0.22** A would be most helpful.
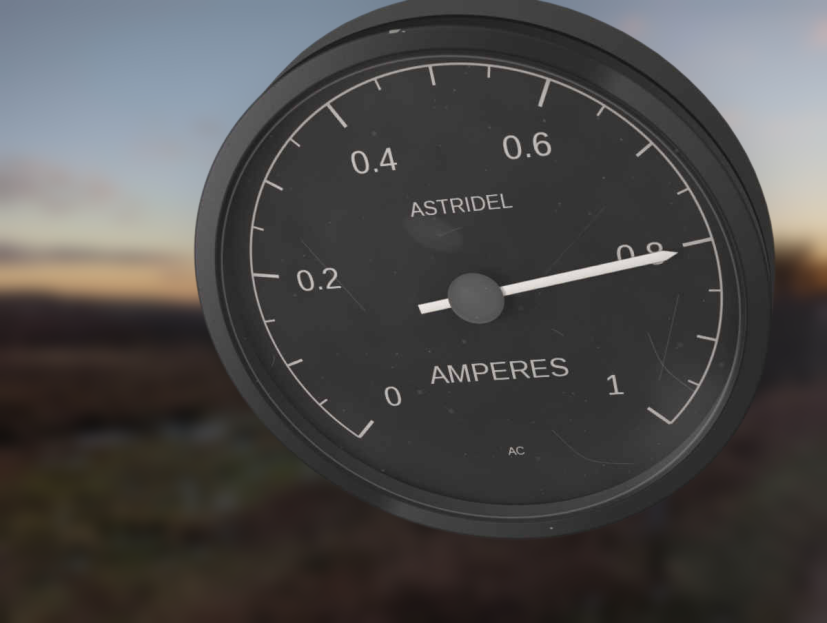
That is **0.8** A
